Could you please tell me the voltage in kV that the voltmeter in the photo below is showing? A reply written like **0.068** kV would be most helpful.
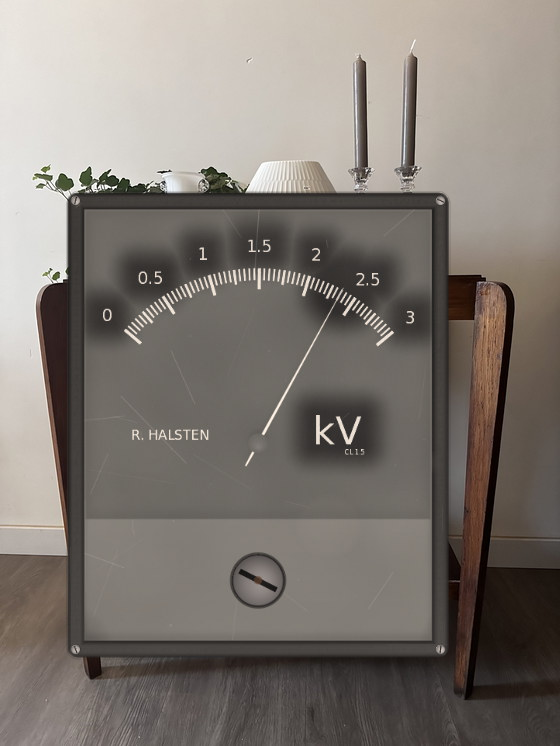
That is **2.35** kV
